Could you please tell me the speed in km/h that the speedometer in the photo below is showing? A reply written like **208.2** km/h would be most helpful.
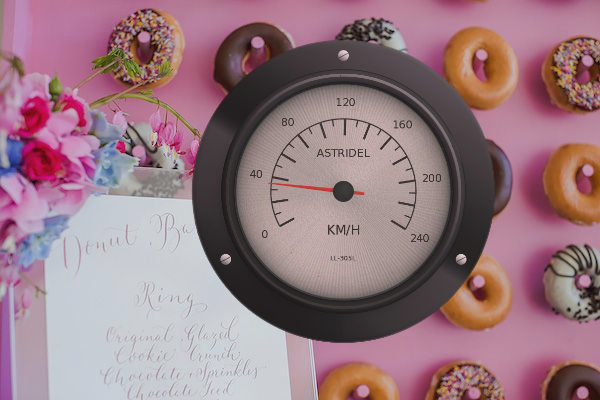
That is **35** km/h
